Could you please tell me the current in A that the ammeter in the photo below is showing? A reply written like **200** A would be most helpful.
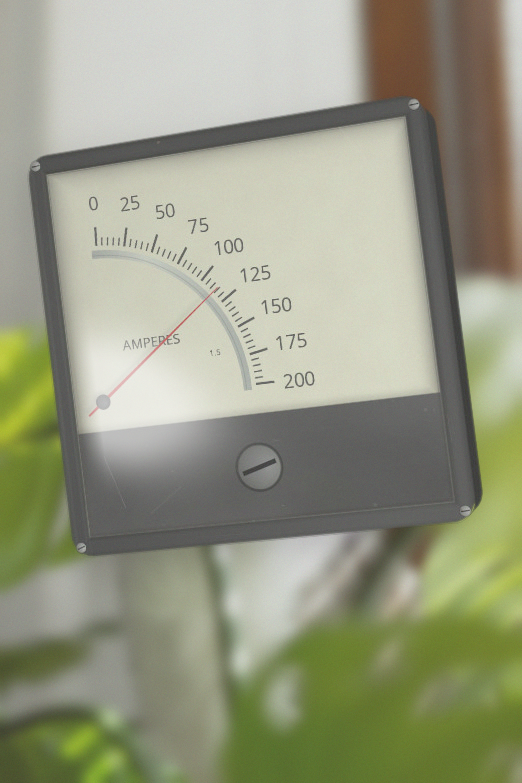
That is **115** A
